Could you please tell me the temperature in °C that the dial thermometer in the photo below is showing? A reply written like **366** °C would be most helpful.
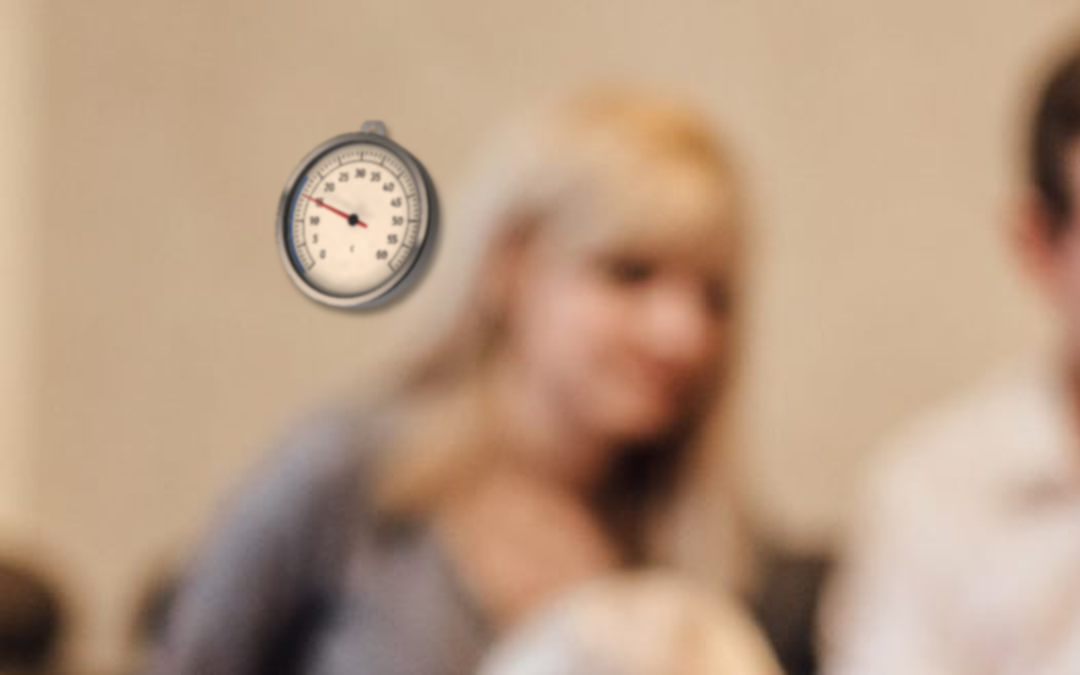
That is **15** °C
